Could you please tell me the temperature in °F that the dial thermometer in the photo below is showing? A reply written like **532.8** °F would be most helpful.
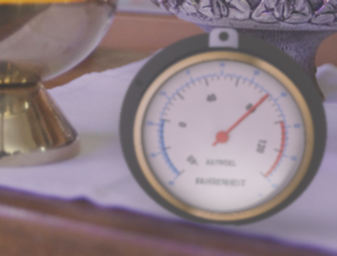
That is **80** °F
